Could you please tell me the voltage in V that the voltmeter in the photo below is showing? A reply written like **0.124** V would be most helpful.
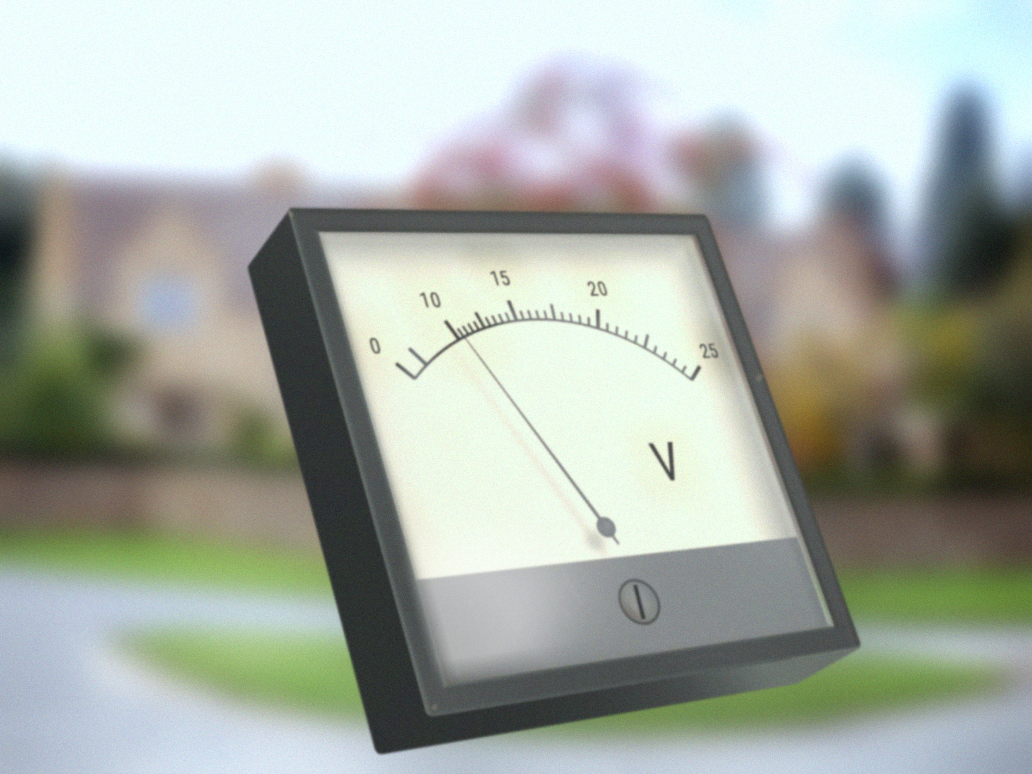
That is **10** V
